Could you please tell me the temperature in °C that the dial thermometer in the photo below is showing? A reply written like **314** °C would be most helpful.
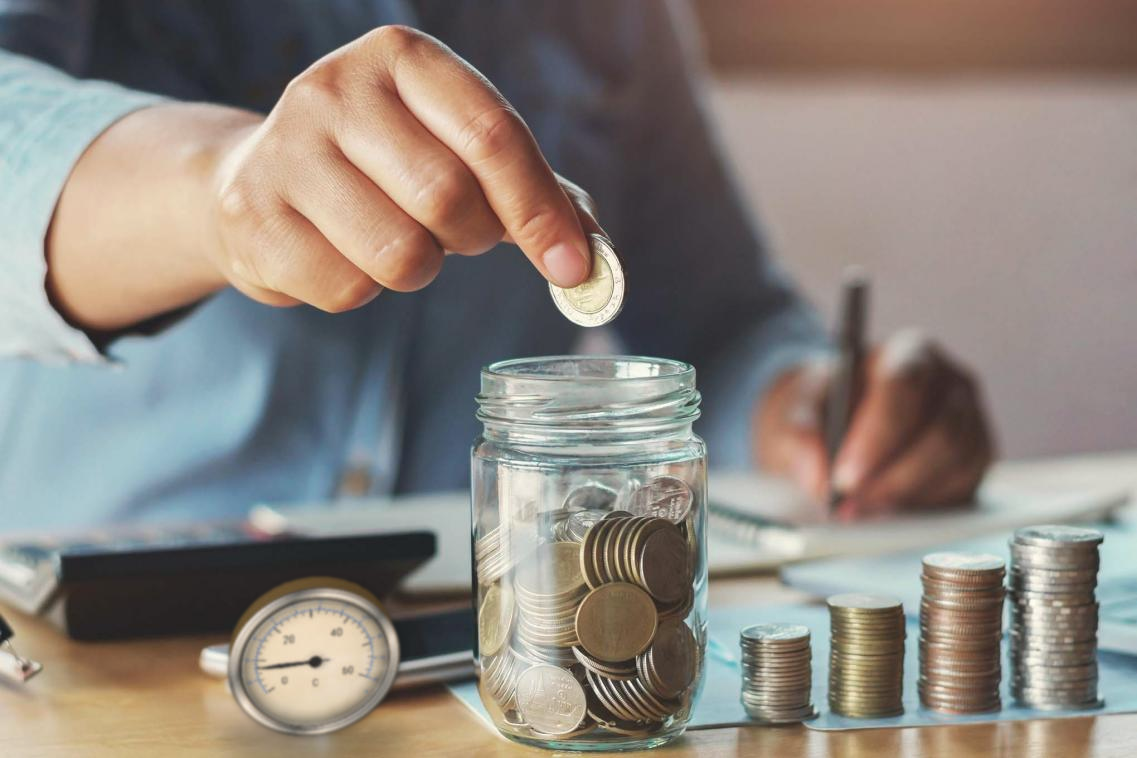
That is **8** °C
